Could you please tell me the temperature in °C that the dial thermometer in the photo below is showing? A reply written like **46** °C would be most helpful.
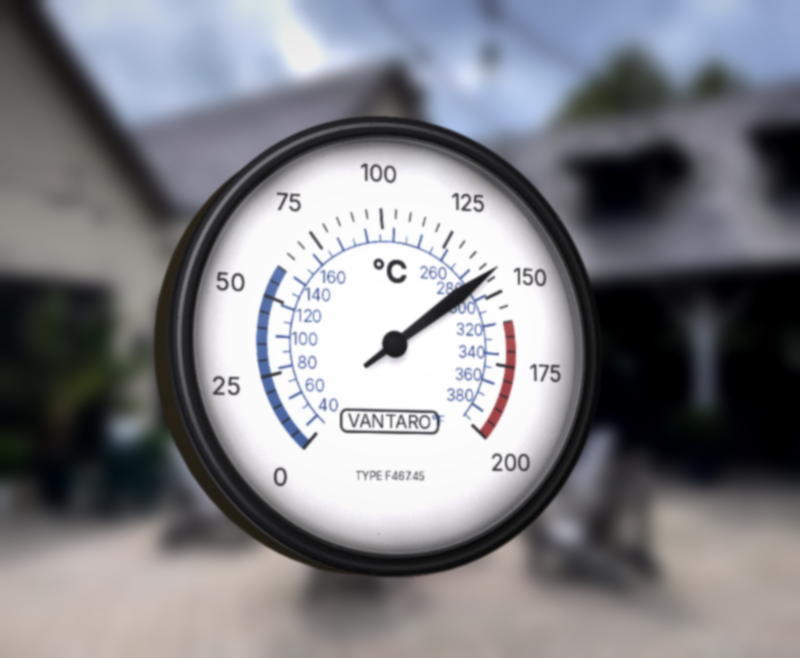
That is **142.5** °C
